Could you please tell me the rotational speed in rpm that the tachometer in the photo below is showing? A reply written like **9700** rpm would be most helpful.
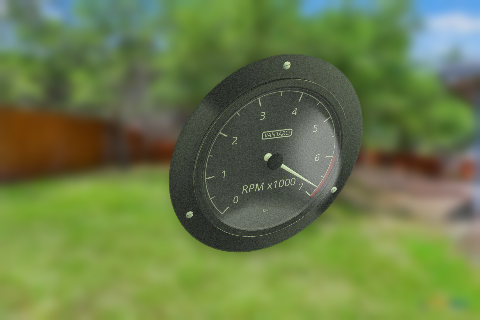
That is **6750** rpm
